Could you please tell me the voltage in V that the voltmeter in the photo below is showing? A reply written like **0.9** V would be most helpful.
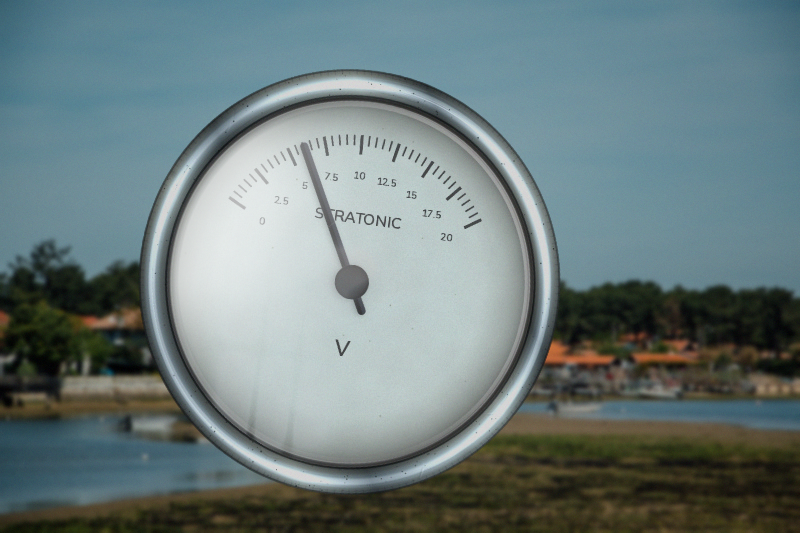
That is **6** V
